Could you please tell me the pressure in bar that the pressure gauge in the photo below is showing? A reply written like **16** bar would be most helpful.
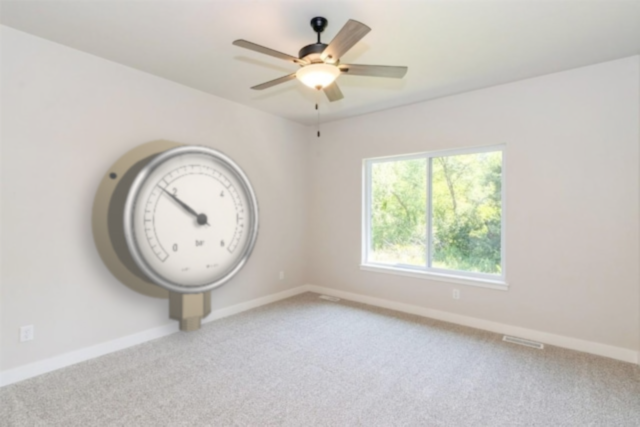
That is **1.8** bar
